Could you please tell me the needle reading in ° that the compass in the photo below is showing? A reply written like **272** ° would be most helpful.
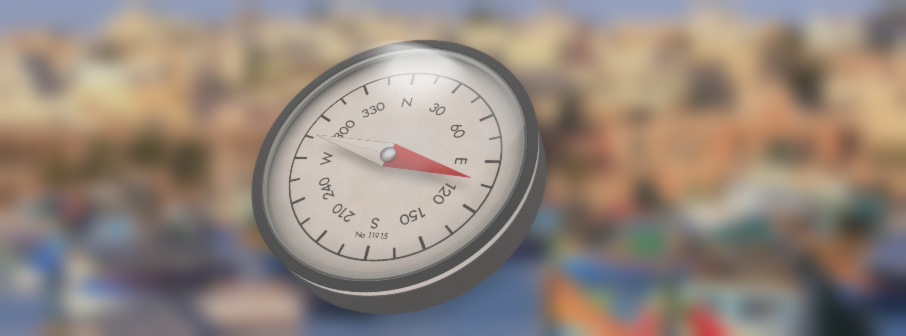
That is **105** °
